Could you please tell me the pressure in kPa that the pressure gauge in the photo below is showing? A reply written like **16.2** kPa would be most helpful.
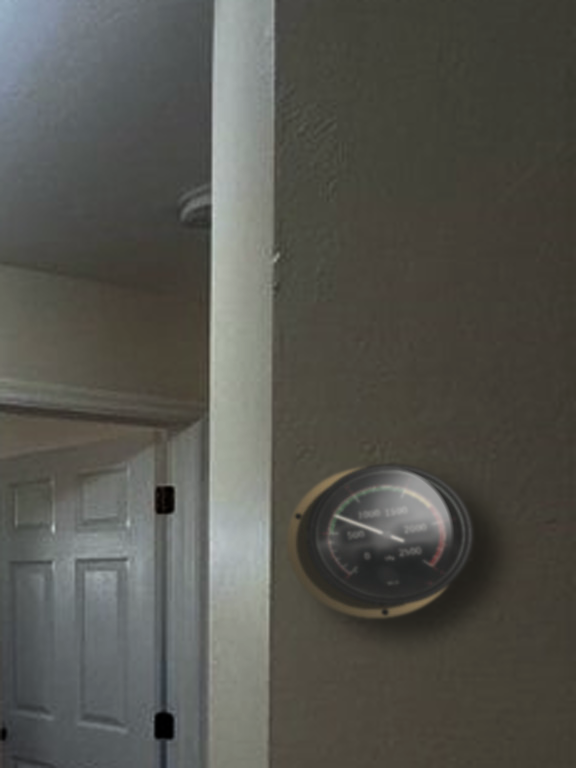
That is **700** kPa
